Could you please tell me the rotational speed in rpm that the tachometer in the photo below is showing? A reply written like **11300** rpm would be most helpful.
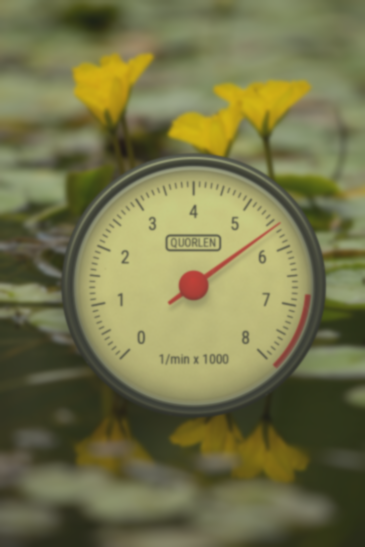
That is **5600** rpm
